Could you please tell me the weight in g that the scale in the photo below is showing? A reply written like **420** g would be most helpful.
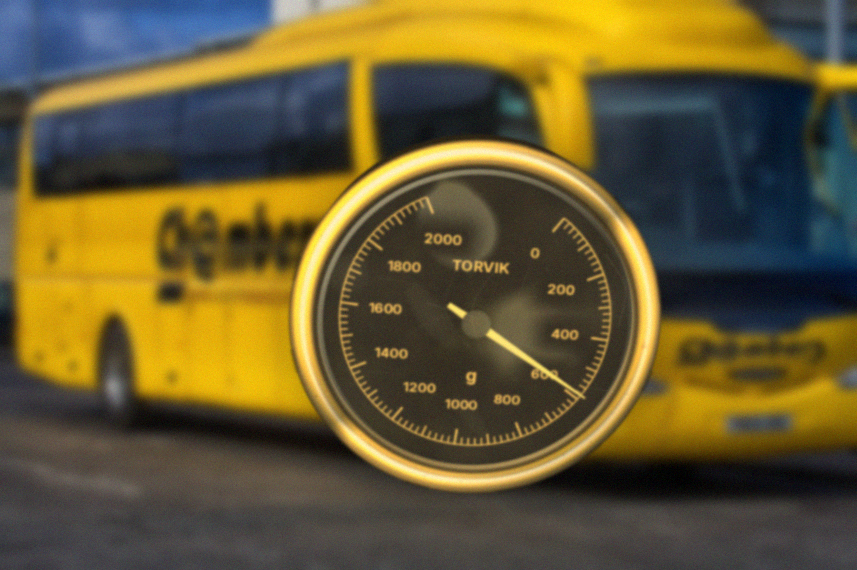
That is **580** g
